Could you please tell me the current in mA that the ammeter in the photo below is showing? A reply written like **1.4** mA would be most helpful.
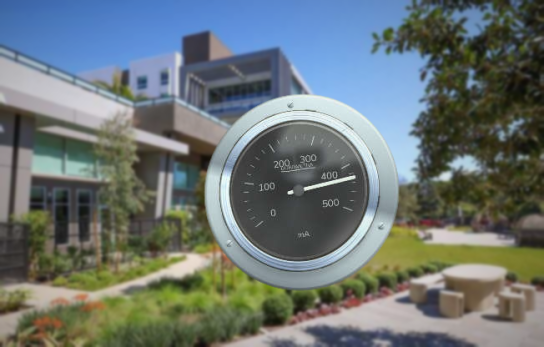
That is **430** mA
